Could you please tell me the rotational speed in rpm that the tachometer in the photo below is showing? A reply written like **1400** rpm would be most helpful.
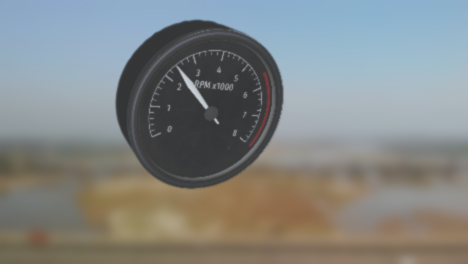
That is **2400** rpm
